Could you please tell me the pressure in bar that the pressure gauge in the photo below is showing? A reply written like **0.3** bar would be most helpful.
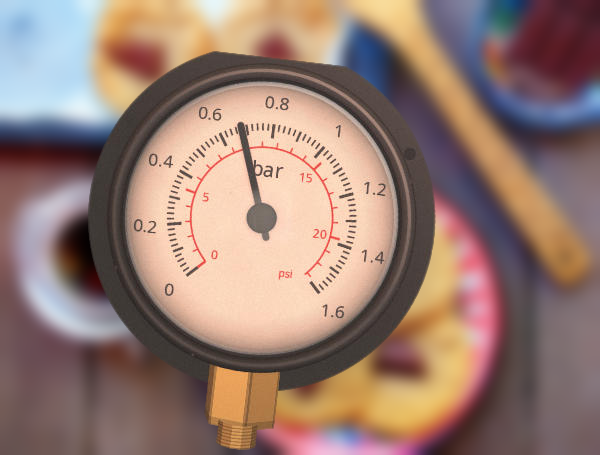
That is **0.68** bar
